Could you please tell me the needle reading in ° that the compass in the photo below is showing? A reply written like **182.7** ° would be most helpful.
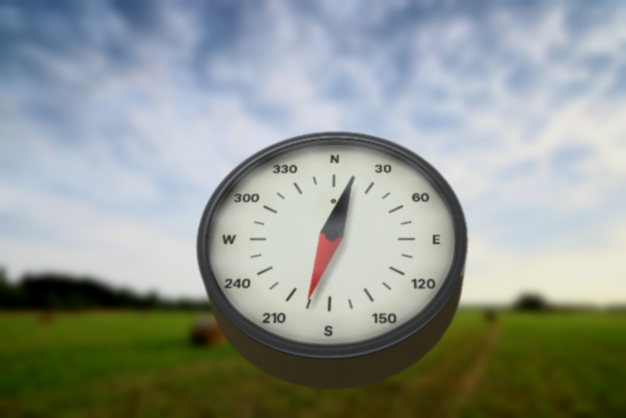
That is **195** °
